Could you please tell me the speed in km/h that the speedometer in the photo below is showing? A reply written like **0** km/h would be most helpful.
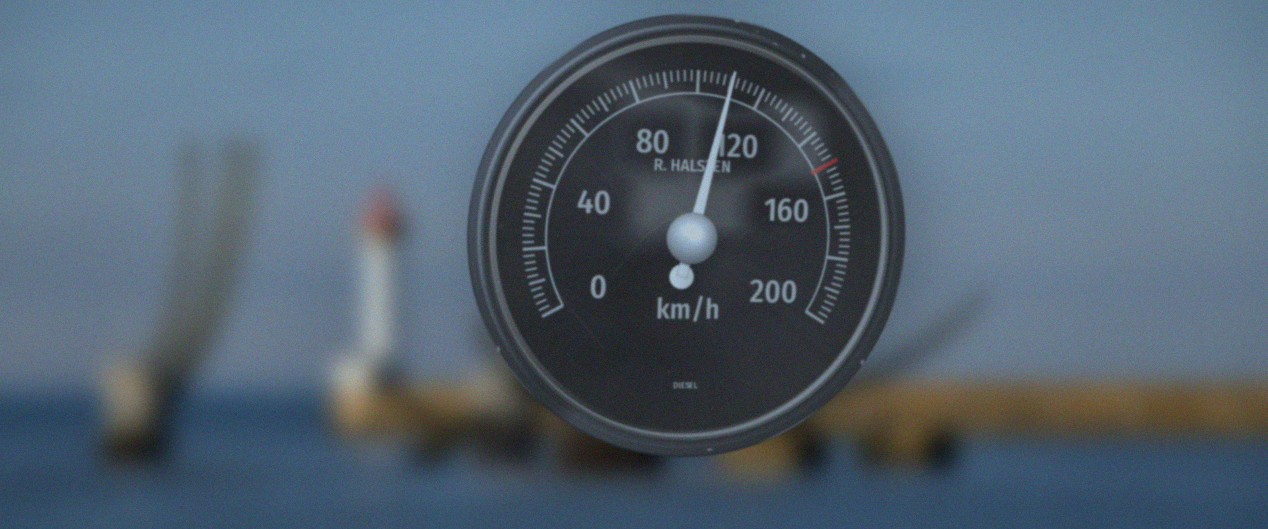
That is **110** km/h
